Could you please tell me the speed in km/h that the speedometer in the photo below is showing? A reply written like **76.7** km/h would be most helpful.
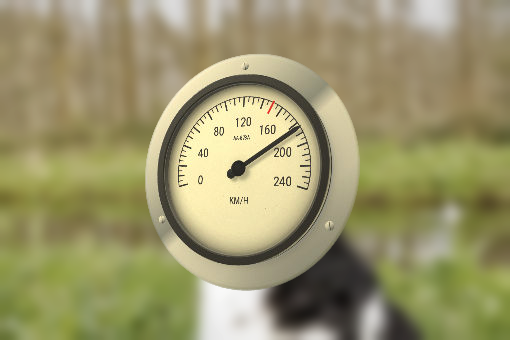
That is **185** km/h
